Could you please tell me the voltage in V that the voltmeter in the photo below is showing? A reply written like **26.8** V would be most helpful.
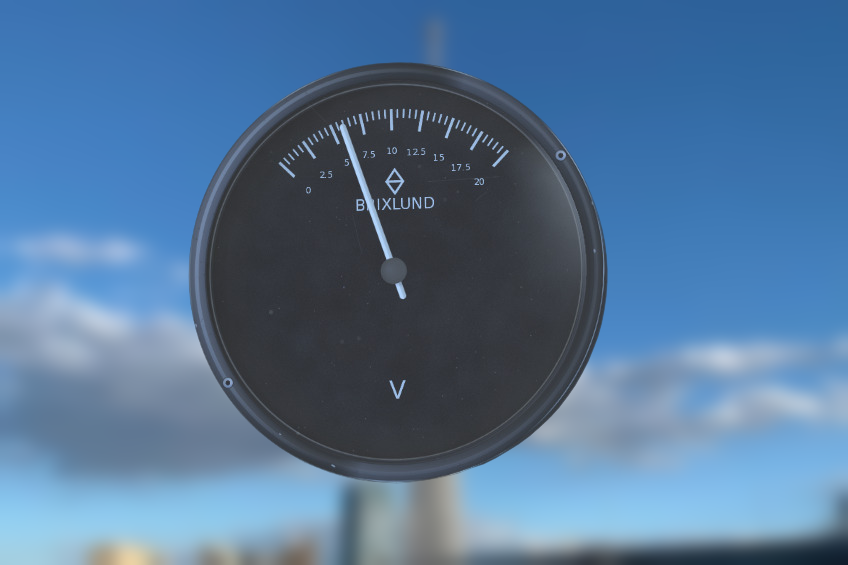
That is **6** V
